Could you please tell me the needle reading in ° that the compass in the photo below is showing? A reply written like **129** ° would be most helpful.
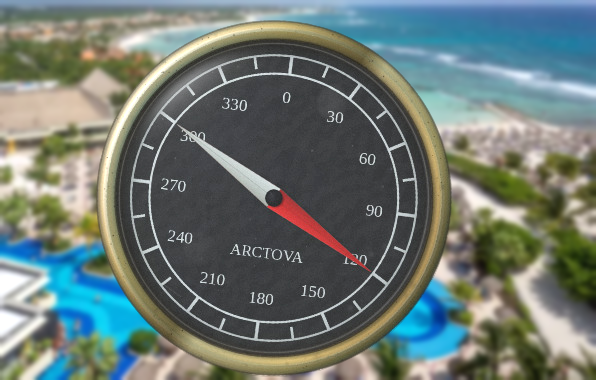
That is **120** °
